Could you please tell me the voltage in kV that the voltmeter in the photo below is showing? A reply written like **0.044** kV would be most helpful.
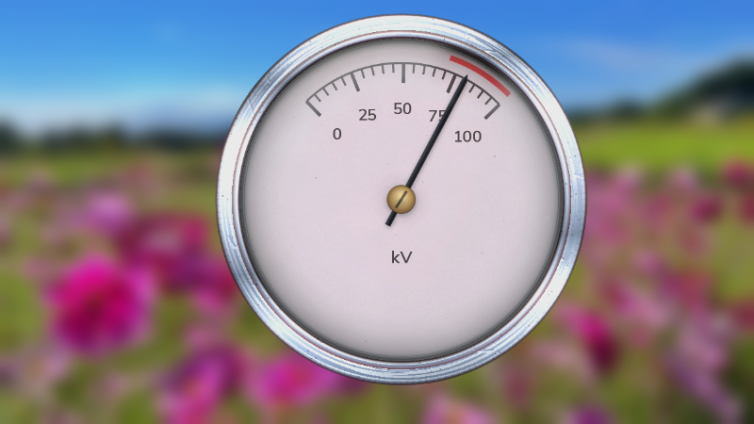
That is **80** kV
